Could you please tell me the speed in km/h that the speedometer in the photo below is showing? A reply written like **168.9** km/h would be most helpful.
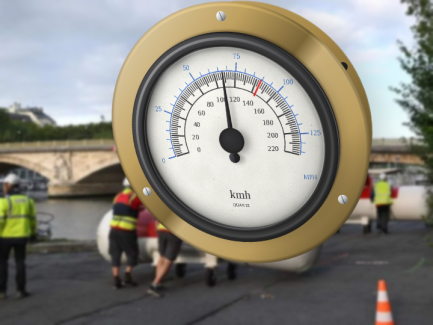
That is **110** km/h
